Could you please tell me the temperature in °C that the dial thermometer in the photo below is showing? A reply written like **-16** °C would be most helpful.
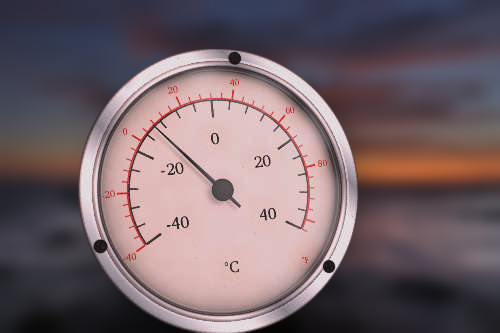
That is **-14** °C
